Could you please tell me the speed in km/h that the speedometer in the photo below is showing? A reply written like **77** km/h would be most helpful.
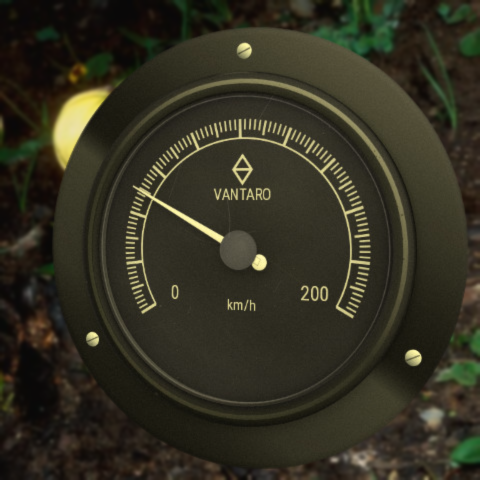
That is **50** km/h
